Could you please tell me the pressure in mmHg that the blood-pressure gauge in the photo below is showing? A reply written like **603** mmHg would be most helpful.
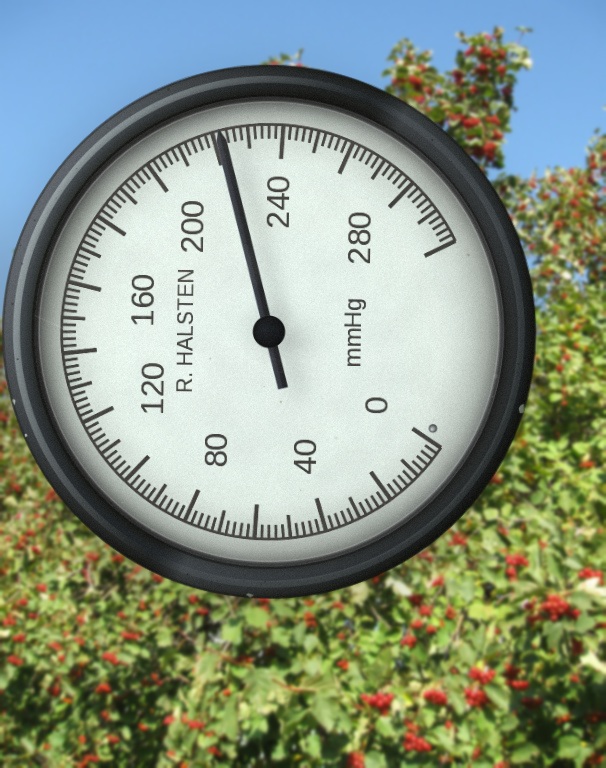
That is **222** mmHg
